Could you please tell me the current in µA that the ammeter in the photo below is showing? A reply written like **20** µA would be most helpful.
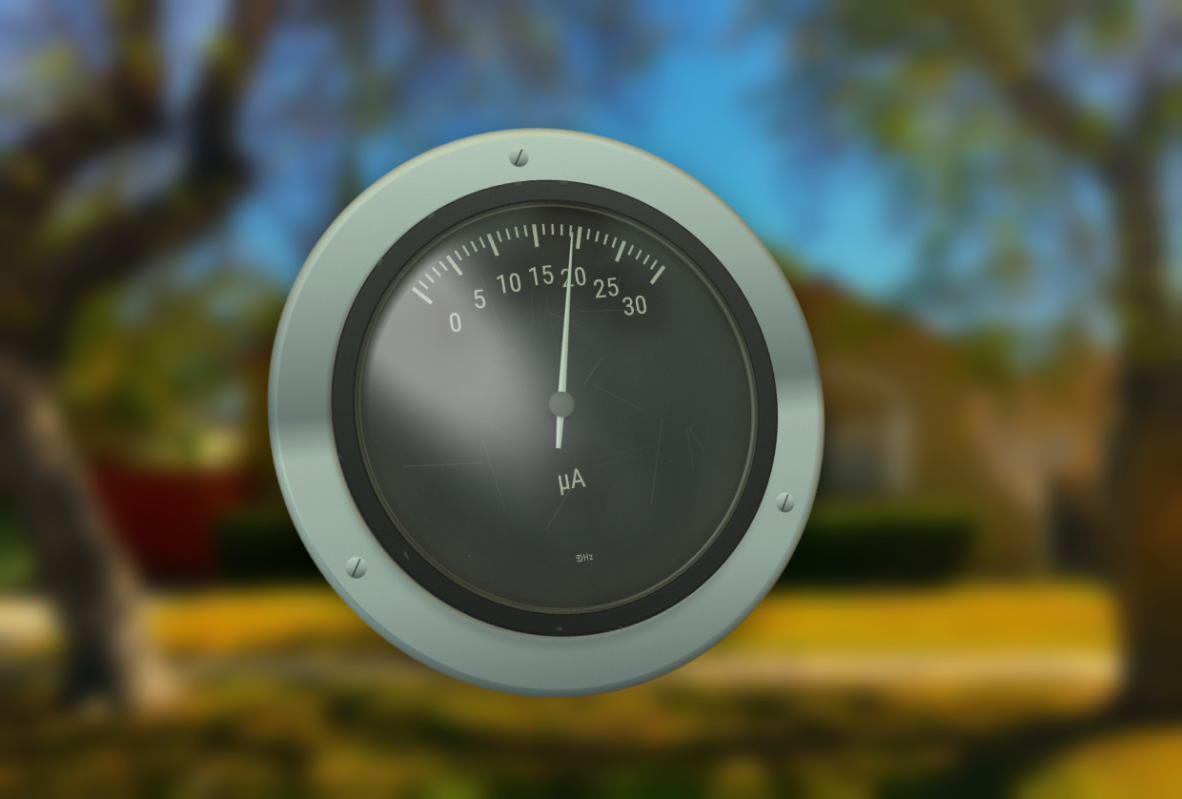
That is **19** µA
